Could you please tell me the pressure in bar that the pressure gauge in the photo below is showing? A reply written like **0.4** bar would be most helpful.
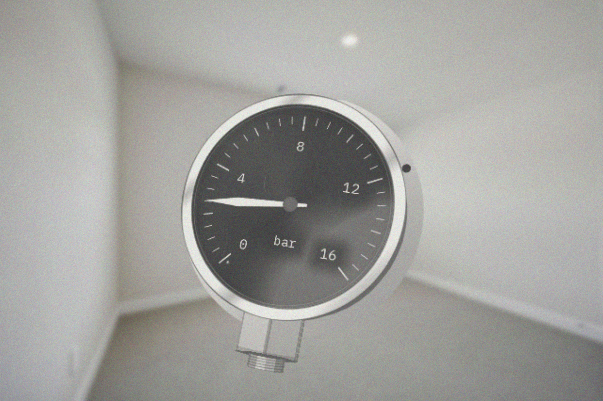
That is **2.5** bar
